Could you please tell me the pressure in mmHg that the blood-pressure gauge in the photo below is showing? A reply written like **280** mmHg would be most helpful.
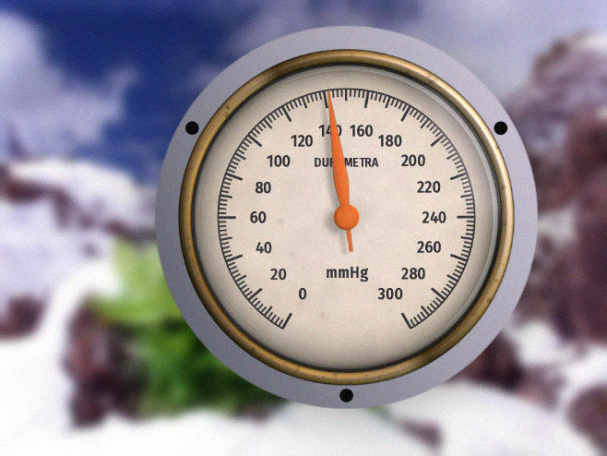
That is **142** mmHg
